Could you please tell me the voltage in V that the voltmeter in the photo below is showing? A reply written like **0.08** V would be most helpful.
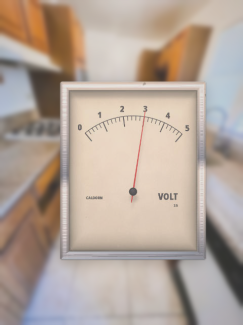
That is **3** V
